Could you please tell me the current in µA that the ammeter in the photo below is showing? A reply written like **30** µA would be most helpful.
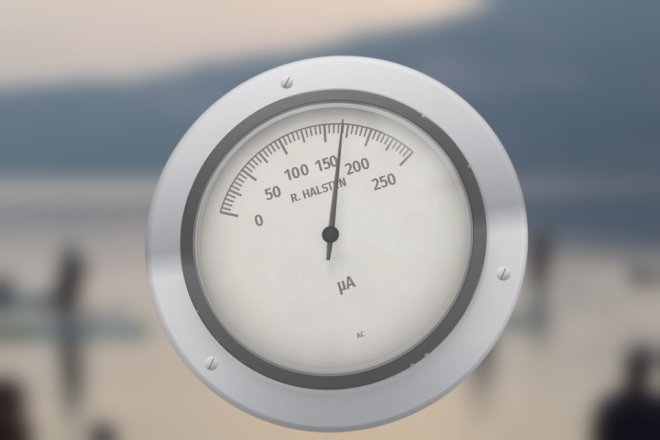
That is **170** µA
